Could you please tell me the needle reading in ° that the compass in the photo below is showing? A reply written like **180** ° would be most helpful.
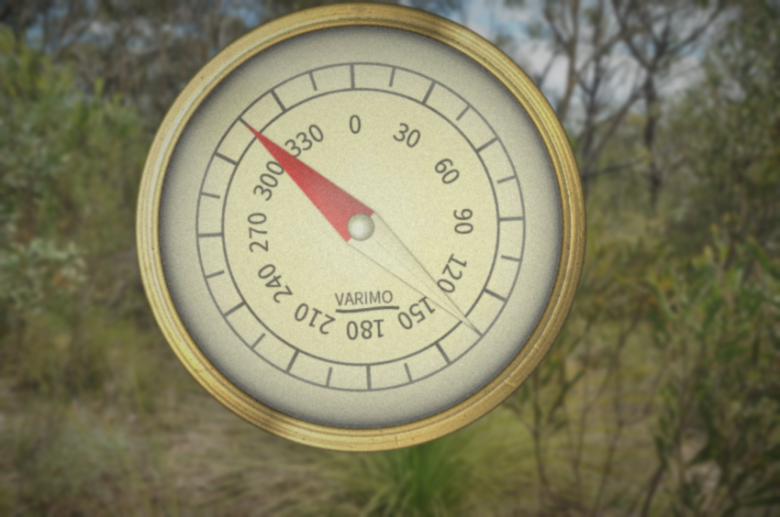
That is **315** °
